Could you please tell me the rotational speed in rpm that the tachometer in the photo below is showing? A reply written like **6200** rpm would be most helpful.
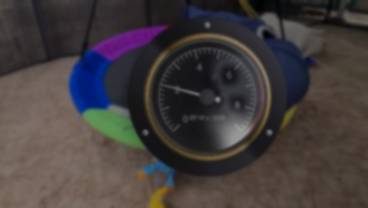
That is **2000** rpm
